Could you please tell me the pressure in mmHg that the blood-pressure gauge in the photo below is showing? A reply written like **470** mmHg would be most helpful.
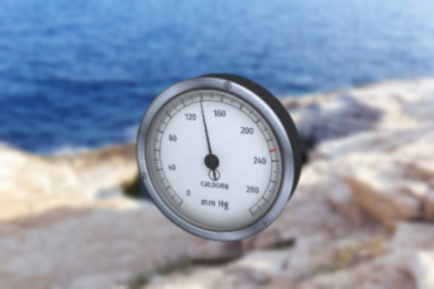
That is **140** mmHg
